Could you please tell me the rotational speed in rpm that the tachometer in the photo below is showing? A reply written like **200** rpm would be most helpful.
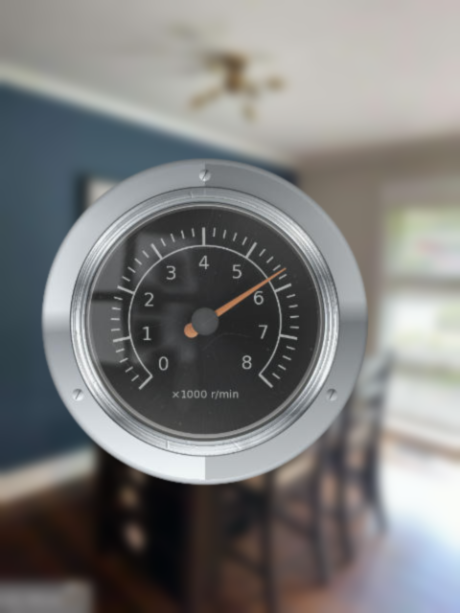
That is **5700** rpm
